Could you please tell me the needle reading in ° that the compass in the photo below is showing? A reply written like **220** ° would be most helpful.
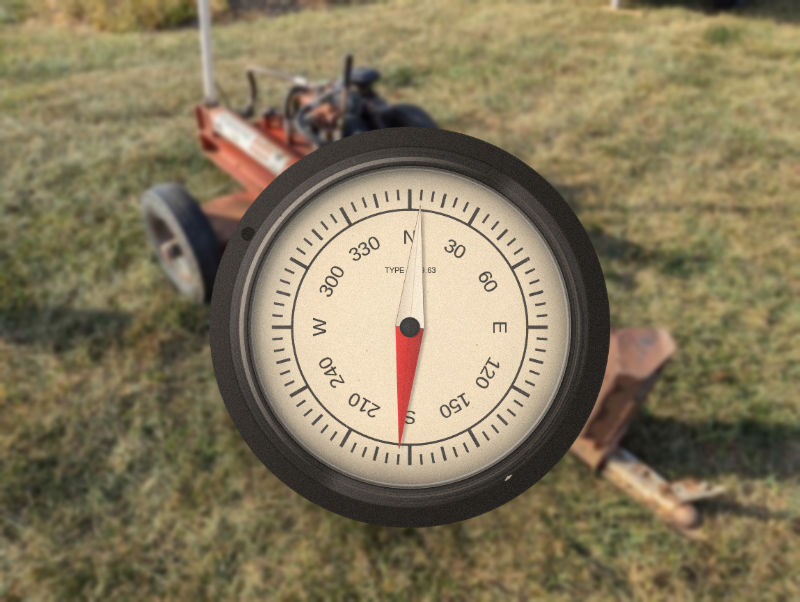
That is **185** °
